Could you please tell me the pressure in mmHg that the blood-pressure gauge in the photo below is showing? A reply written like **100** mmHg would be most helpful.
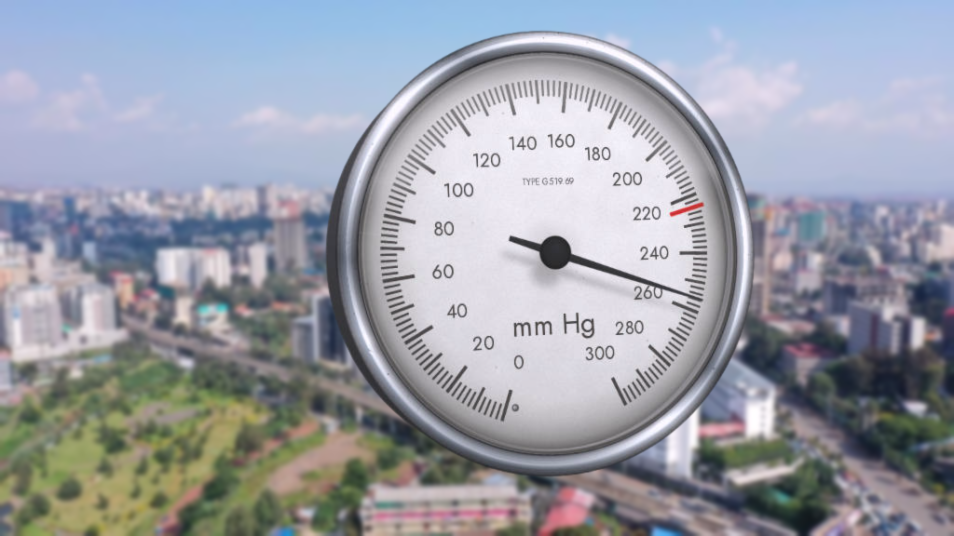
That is **256** mmHg
